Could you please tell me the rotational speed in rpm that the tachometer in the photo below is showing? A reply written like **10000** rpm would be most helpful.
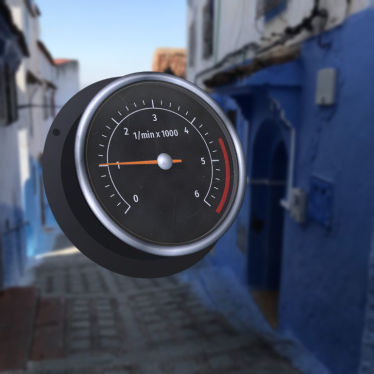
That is **1000** rpm
